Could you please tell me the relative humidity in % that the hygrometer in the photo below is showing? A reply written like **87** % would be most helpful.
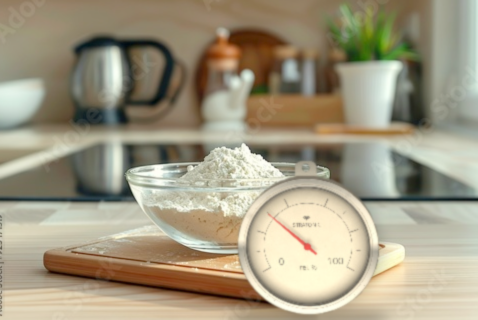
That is **30** %
